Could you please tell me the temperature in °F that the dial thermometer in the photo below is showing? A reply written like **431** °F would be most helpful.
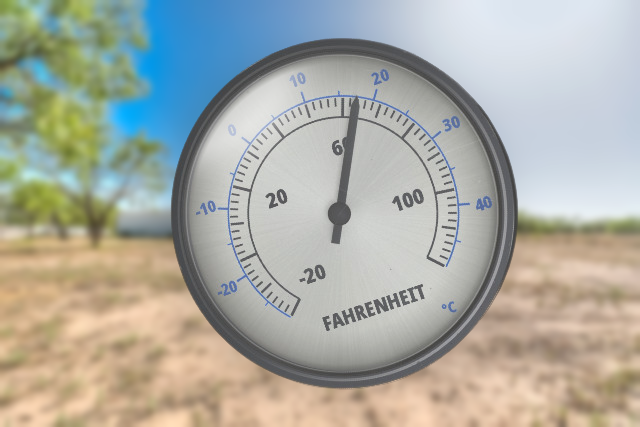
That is **64** °F
